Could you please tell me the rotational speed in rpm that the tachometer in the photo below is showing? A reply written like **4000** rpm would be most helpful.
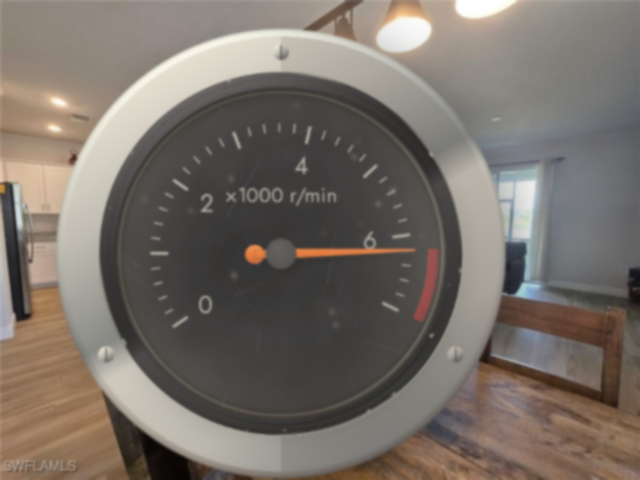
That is **6200** rpm
